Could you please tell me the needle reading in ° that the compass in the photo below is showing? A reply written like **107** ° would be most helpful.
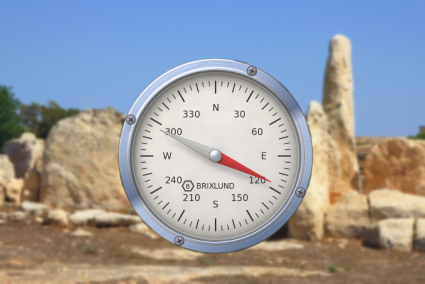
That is **115** °
